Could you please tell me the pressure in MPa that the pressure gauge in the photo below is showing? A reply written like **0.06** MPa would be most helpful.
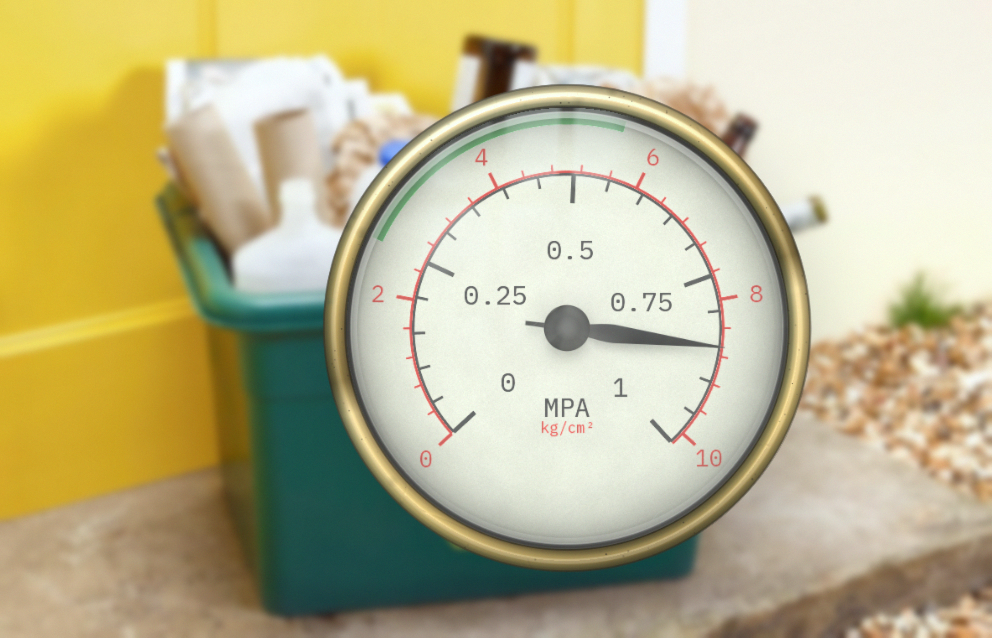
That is **0.85** MPa
